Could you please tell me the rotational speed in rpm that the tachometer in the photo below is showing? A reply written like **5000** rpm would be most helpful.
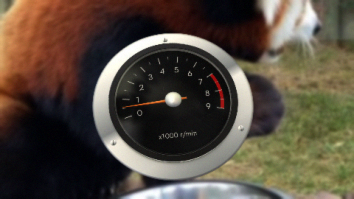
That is **500** rpm
